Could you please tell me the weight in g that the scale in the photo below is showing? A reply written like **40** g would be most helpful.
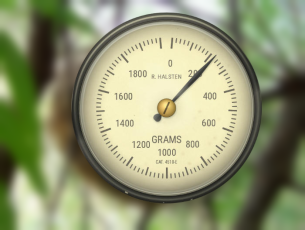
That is **220** g
